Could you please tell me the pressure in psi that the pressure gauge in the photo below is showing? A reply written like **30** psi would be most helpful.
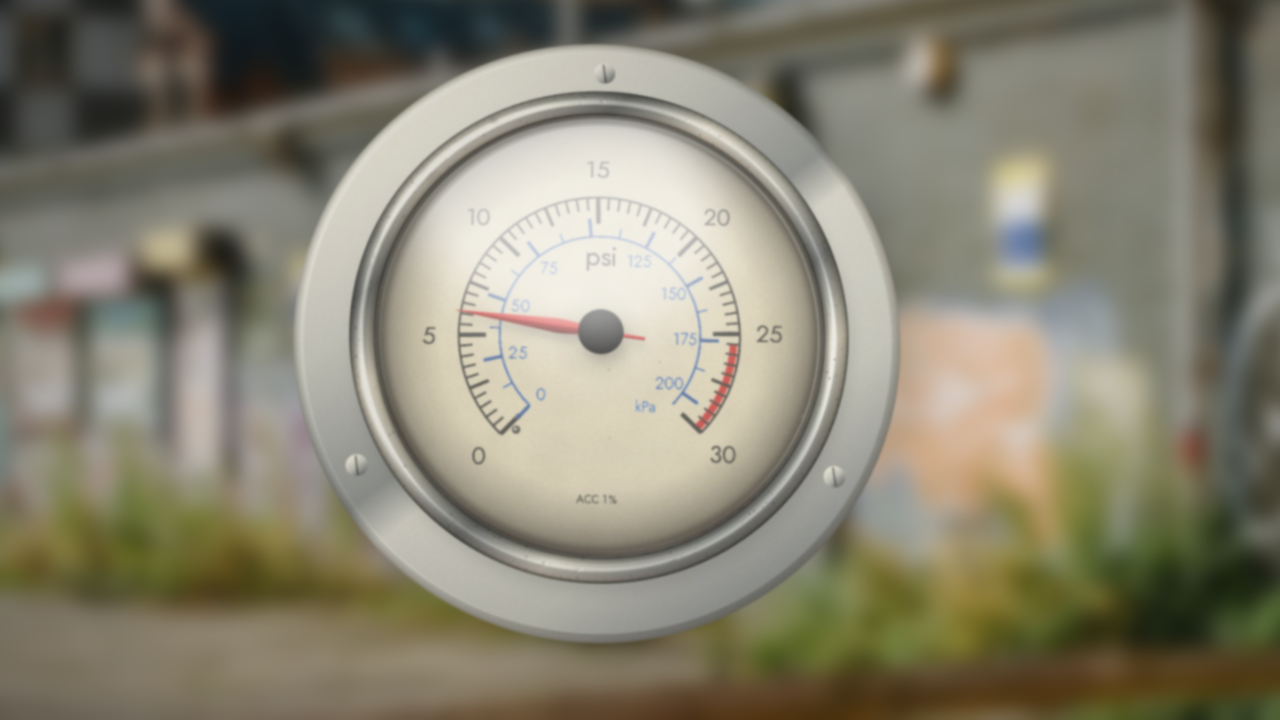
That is **6** psi
